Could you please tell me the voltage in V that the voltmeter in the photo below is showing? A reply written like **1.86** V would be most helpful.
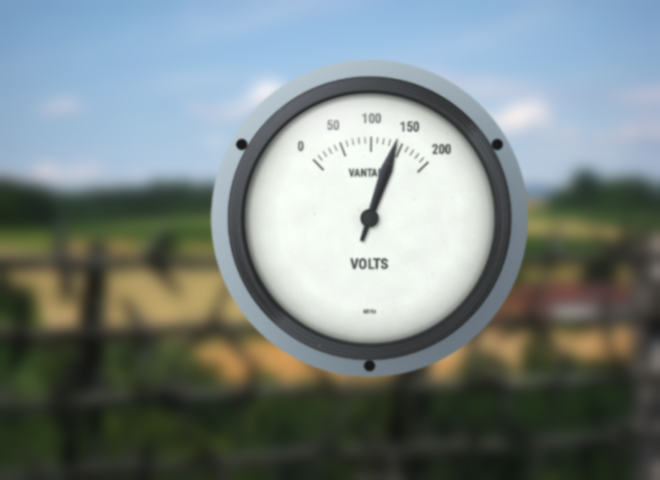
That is **140** V
